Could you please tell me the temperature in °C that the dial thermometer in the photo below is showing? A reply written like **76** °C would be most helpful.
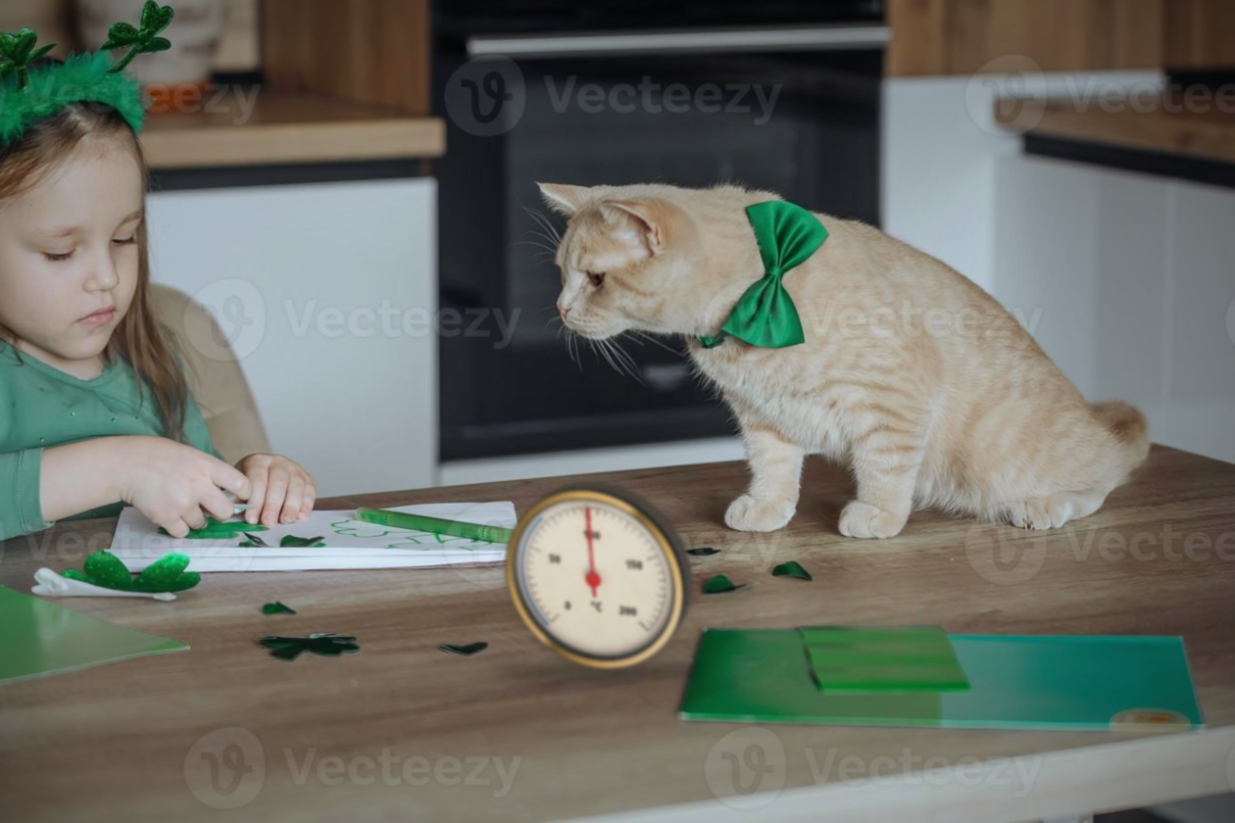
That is **100** °C
